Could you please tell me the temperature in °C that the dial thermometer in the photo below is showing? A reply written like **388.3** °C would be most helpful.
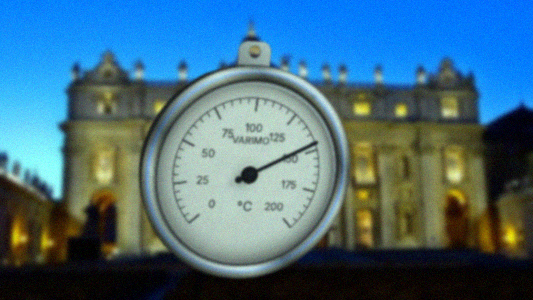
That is **145** °C
